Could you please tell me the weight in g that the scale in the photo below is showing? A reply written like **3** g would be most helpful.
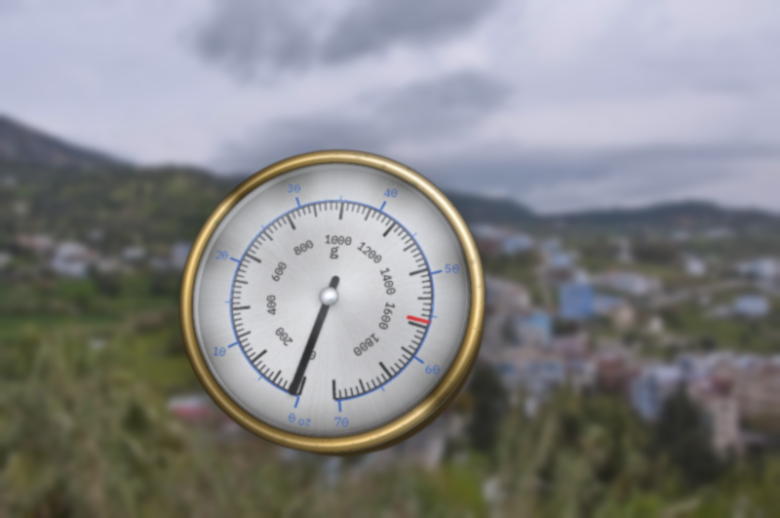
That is **20** g
